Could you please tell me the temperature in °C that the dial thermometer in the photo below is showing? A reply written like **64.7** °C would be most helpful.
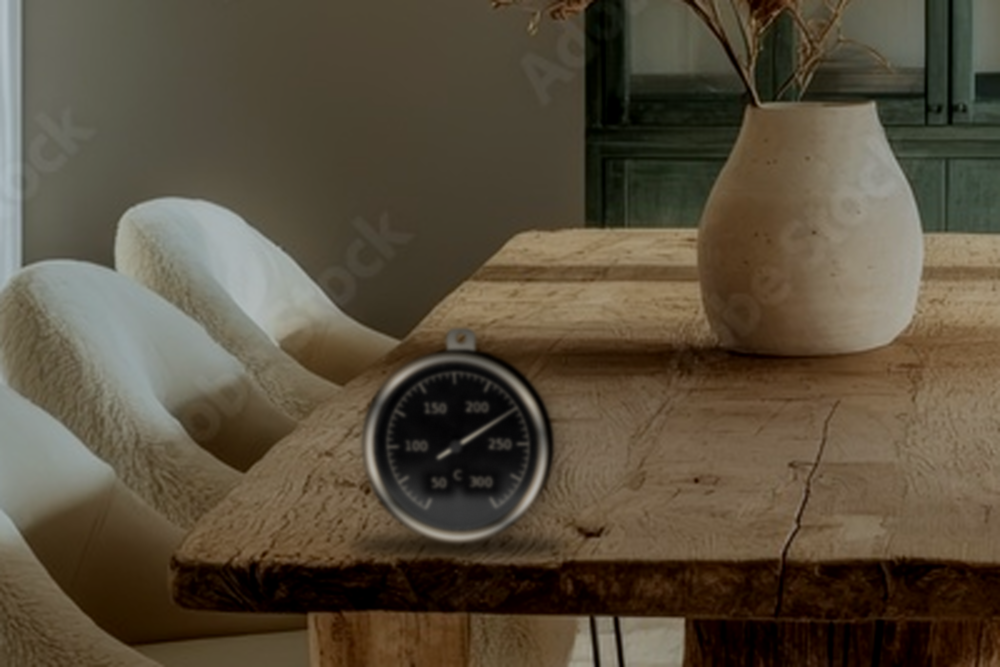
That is **225** °C
